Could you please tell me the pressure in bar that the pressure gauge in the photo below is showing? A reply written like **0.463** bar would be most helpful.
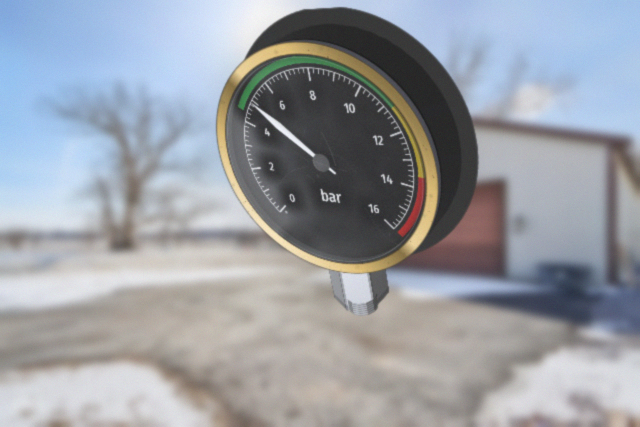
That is **5** bar
